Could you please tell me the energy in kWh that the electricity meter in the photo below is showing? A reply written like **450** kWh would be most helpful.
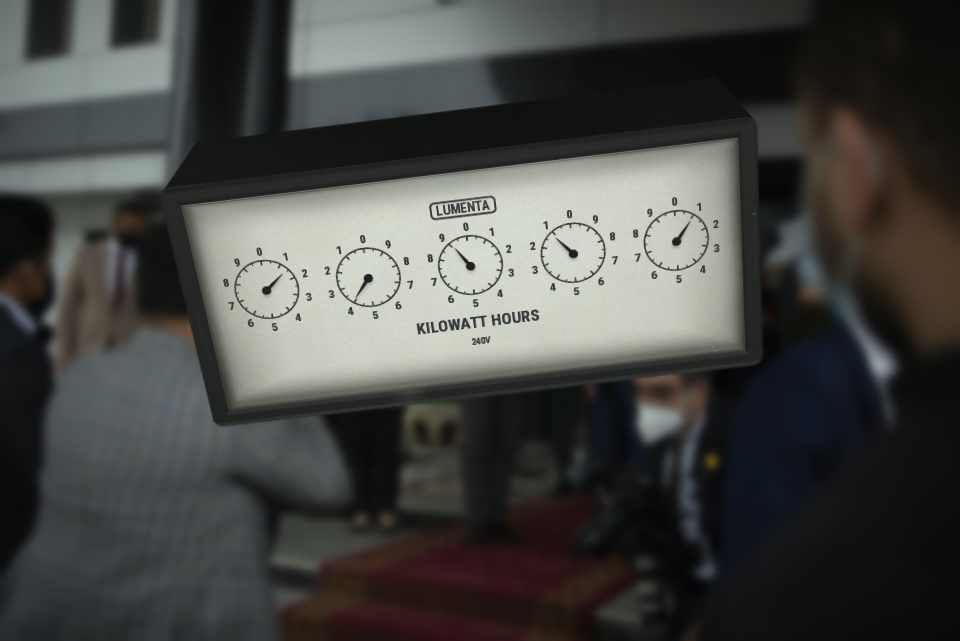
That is **13911** kWh
